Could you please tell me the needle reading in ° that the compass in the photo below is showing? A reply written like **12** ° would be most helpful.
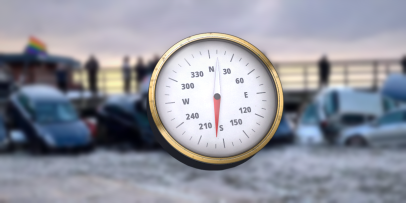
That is **190** °
